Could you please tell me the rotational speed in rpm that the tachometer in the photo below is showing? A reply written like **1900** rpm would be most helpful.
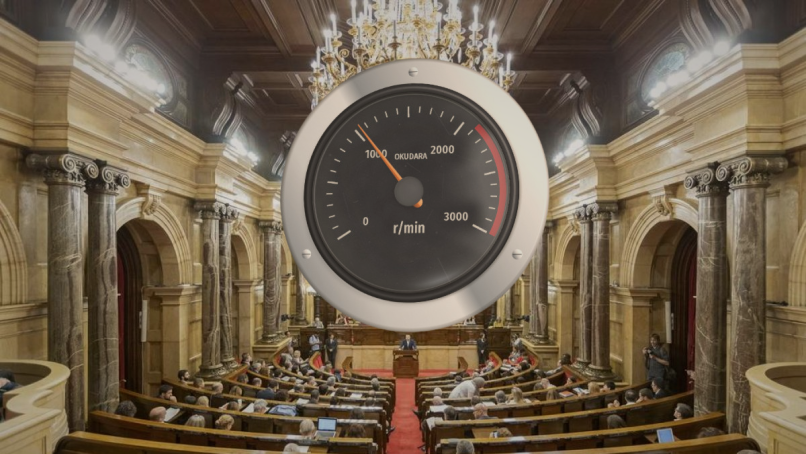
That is **1050** rpm
